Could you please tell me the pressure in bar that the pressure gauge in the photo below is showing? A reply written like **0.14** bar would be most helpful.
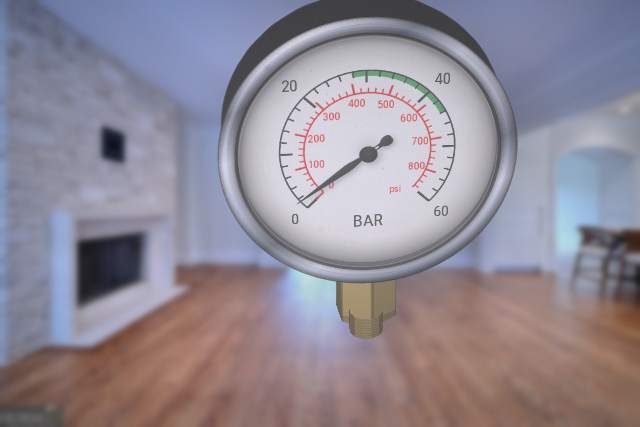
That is **2** bar
